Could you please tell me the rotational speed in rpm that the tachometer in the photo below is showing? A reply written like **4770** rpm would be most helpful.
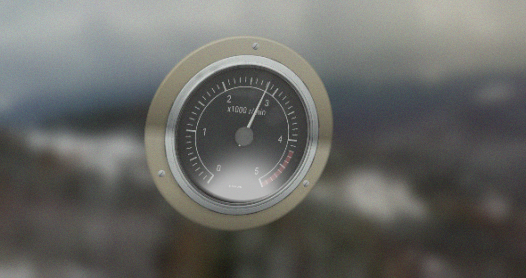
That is **2800** rpm
